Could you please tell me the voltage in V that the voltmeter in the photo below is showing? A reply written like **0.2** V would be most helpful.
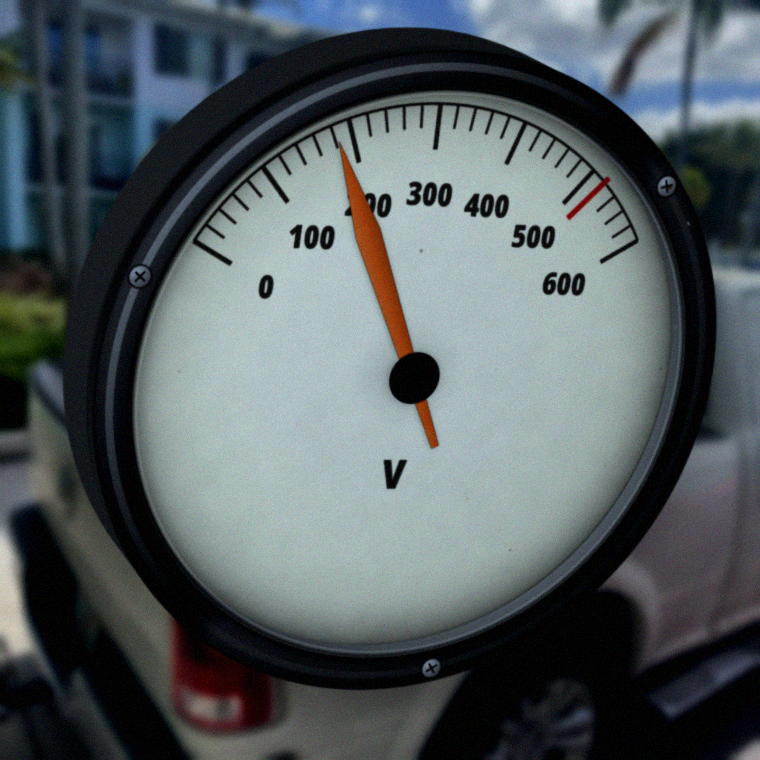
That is **180** V
